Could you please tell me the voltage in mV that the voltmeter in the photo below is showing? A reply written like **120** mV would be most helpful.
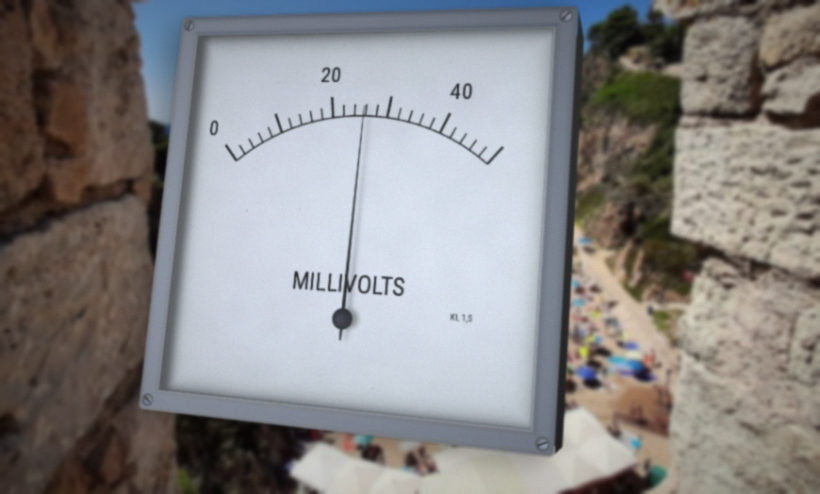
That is **26** mV
